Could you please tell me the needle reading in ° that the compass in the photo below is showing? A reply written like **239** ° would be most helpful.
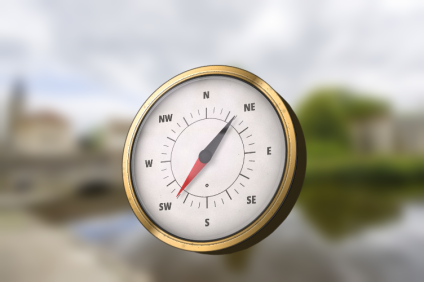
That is **220** °
